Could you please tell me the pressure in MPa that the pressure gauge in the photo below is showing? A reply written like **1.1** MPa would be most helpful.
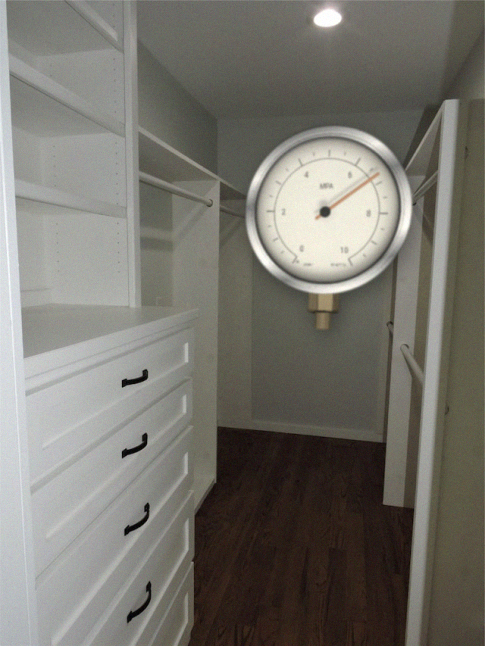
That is **6.75** MPa
